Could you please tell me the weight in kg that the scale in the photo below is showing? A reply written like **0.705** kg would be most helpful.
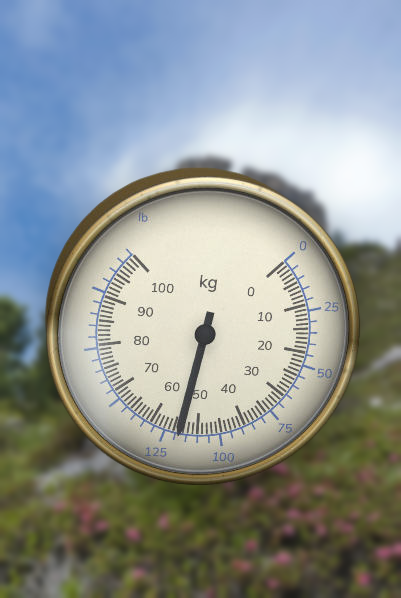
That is **54** kg
